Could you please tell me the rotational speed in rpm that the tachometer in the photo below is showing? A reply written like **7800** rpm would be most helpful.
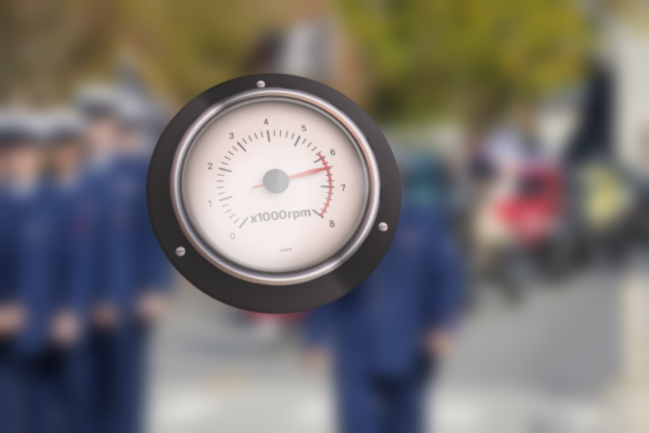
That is **6400** rpm
